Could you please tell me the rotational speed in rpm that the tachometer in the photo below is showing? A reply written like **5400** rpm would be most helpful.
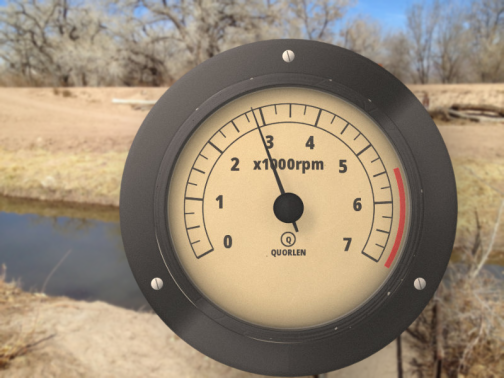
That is **2875** rpm
